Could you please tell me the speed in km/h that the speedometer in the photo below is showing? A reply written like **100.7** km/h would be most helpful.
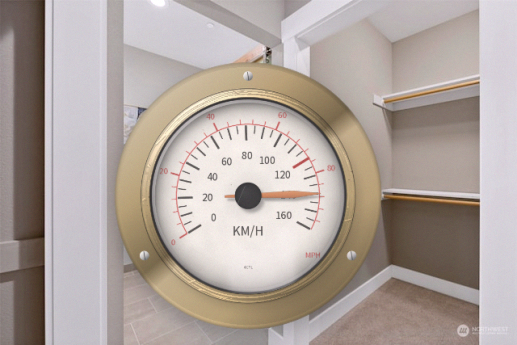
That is **140** km/h
